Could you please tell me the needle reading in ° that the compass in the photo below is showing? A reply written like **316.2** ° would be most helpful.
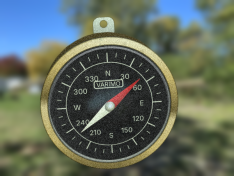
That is **50** °
